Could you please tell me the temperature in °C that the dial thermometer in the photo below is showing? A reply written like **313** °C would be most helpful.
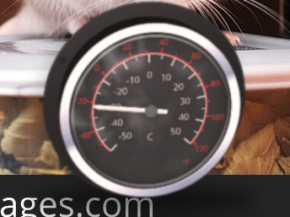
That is **-30** °C
